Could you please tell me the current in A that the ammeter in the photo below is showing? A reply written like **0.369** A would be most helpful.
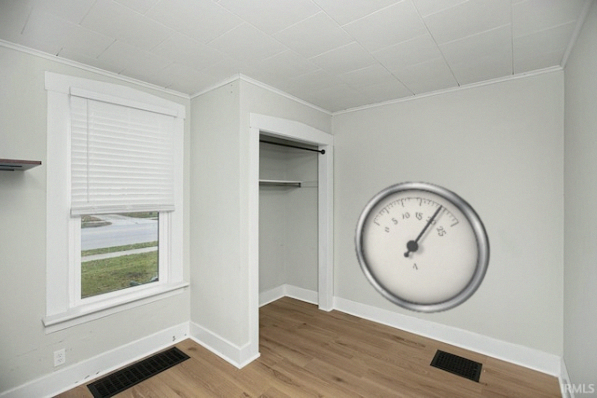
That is **20** A
